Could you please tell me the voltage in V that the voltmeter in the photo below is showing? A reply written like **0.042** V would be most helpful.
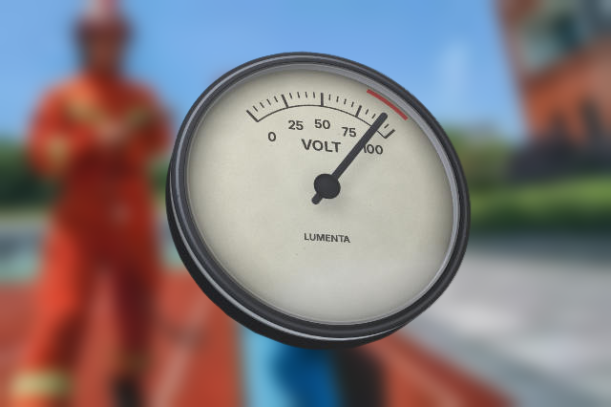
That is **90** V
